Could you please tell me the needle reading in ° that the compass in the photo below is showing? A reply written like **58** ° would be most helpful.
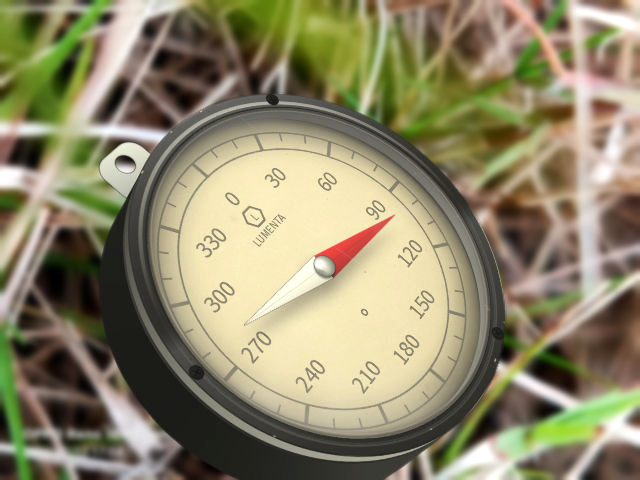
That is **100** °
